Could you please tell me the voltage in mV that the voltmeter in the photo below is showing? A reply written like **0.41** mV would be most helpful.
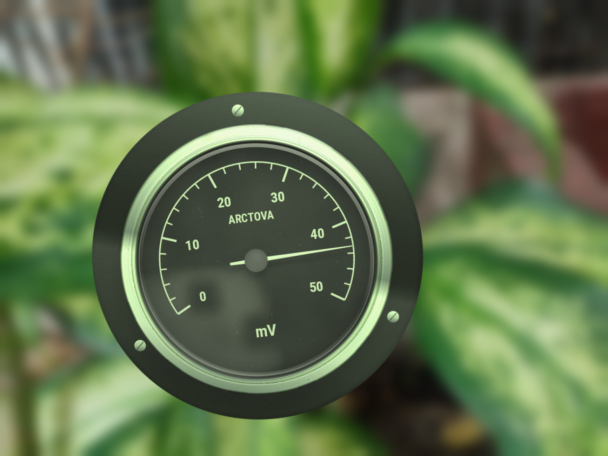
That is **43** mV
